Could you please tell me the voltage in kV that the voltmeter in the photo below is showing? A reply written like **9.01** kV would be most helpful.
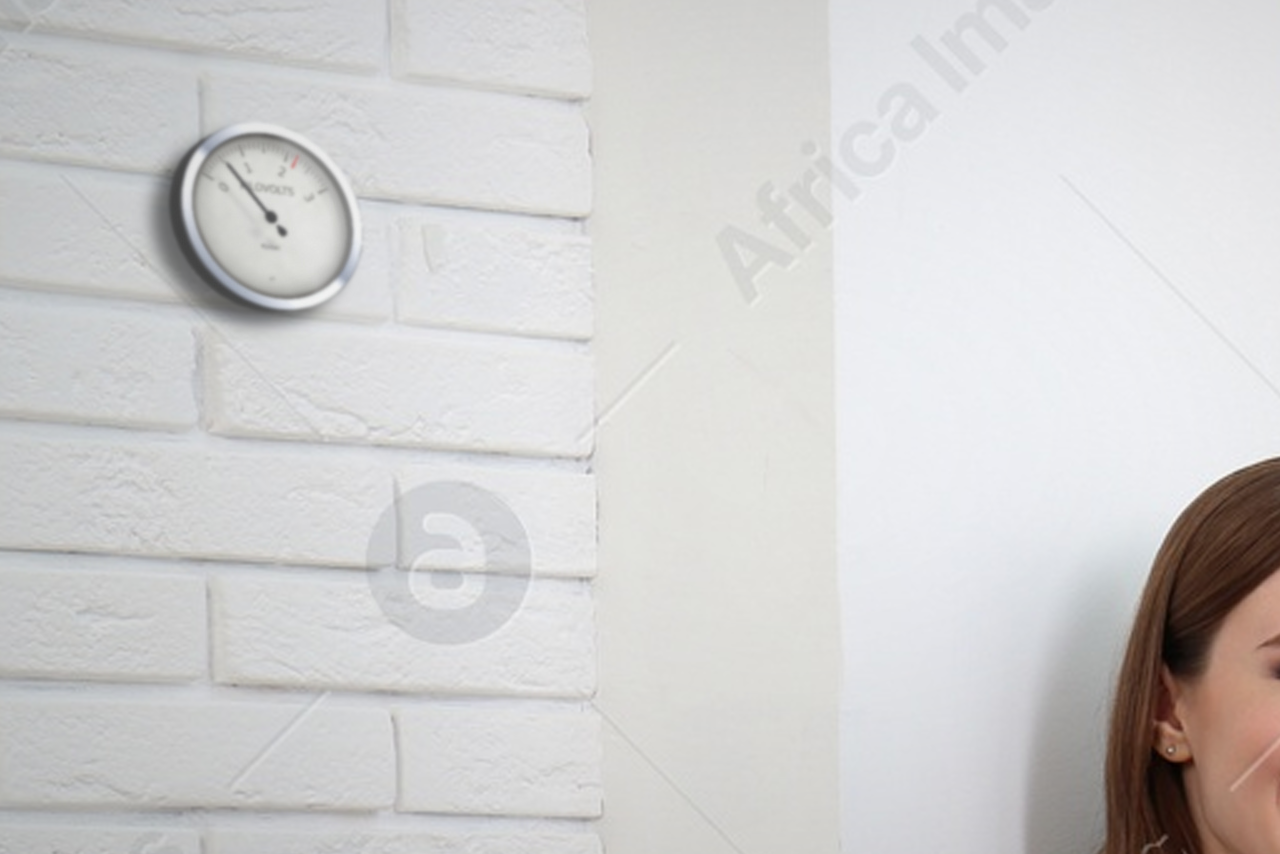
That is **0.5** kV
